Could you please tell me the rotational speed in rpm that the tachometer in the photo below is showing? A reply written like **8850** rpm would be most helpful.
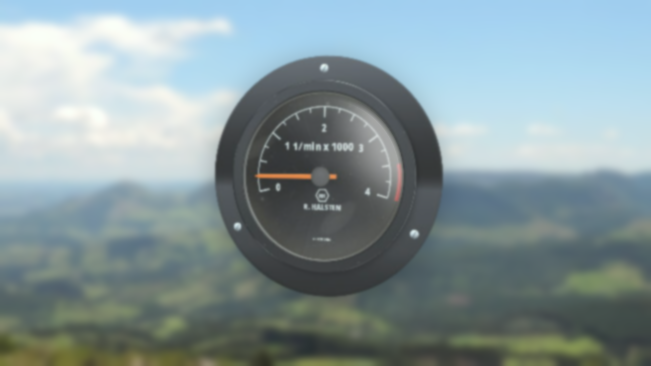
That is **250** rpm
